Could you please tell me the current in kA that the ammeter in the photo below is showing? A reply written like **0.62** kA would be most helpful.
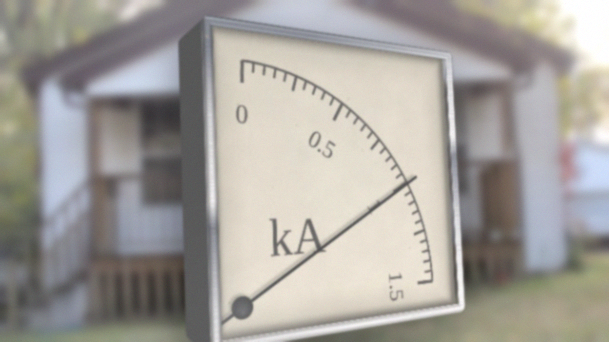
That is **1** kA
